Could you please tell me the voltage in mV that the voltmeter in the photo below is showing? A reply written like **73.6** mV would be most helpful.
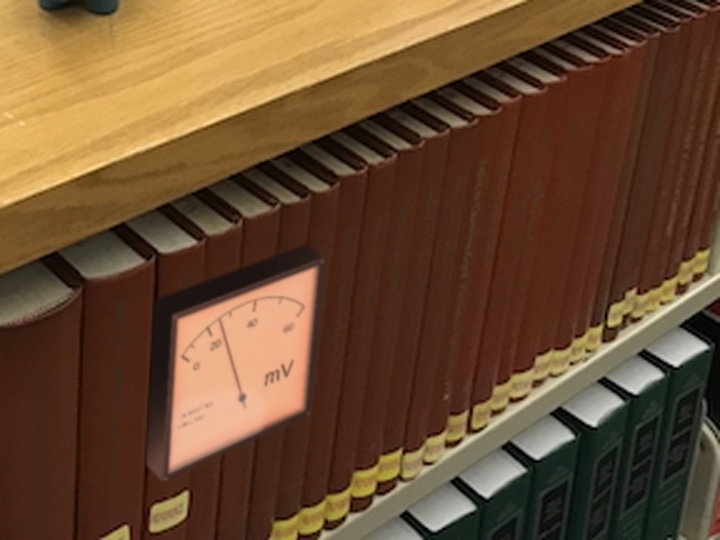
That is **25** mV
